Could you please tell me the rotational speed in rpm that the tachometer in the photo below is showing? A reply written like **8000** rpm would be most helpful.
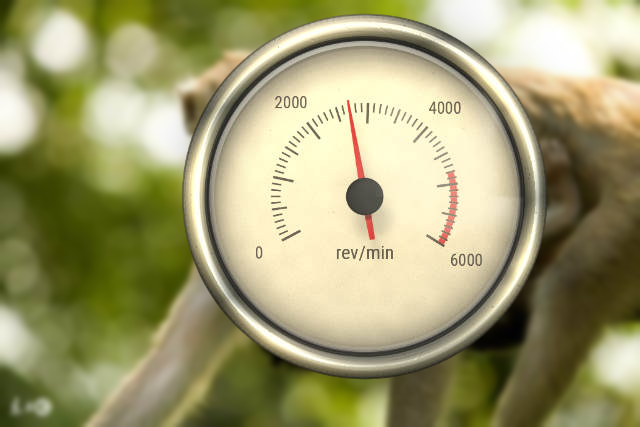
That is **2700** rpm
